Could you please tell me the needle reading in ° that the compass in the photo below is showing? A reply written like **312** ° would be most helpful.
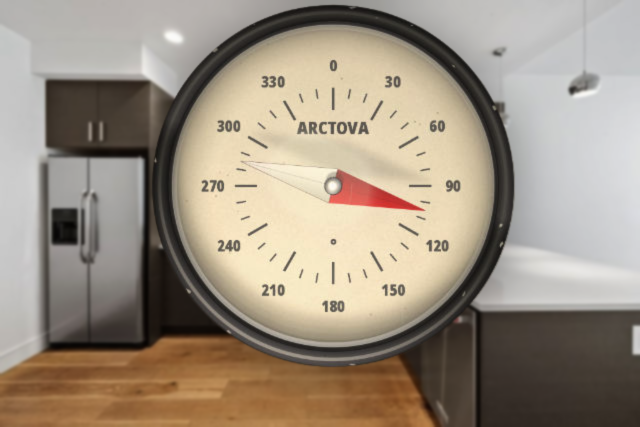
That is **105** °
